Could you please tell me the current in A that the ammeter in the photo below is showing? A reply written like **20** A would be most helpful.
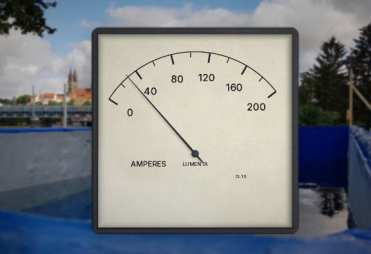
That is **30** A
